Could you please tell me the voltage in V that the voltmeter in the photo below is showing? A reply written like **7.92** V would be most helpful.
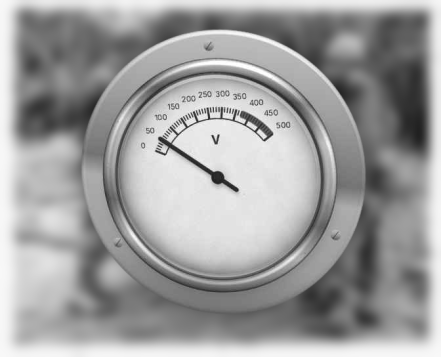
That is **50** V
